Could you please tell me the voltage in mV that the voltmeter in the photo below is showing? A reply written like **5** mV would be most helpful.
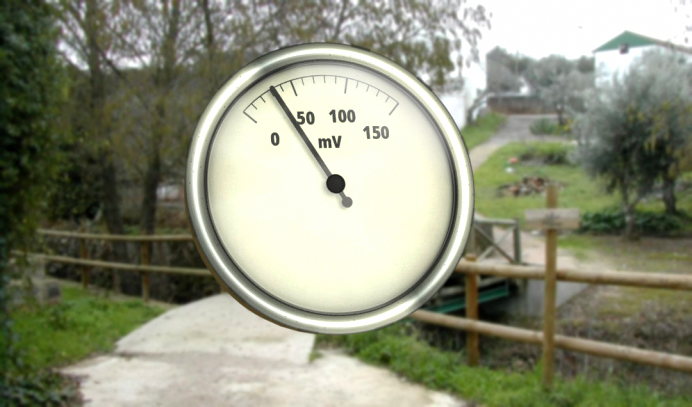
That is **30** mV
